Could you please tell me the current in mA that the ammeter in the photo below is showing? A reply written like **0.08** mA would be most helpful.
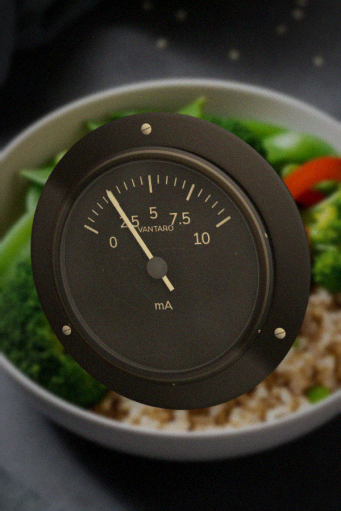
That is **2.5** mA
